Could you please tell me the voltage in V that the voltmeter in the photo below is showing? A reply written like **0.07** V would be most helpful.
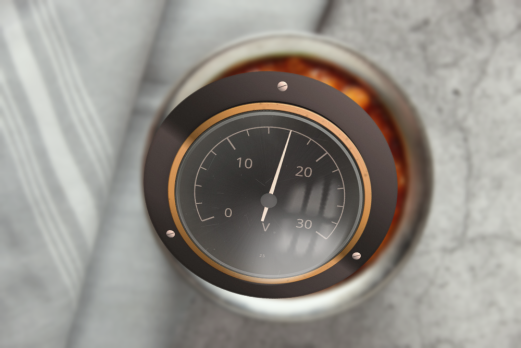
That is **16** V
